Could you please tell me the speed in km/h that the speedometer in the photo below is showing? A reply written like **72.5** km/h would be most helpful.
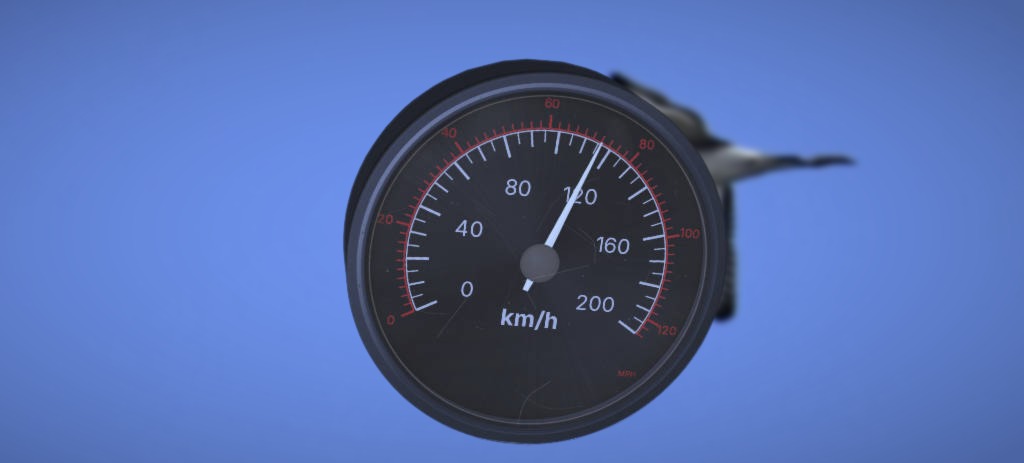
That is **115** km/h
